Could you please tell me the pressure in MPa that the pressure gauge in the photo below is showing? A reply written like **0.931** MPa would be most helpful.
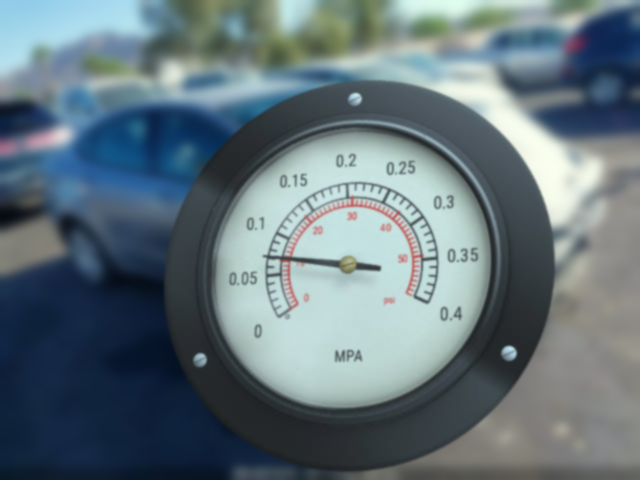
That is **0.07** MPa
